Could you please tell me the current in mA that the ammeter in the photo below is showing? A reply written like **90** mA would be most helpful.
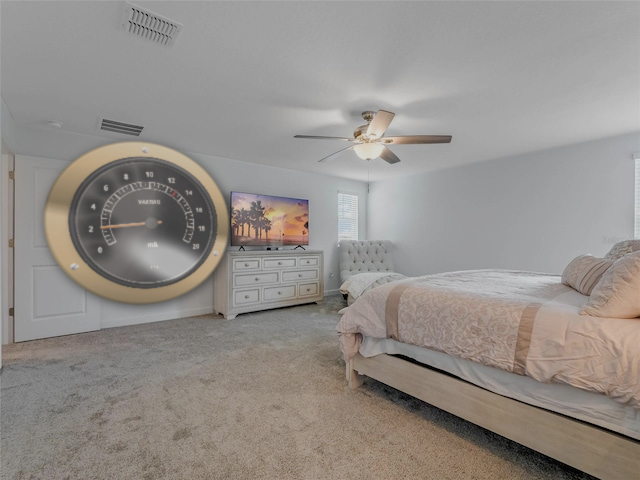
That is **2** mA
